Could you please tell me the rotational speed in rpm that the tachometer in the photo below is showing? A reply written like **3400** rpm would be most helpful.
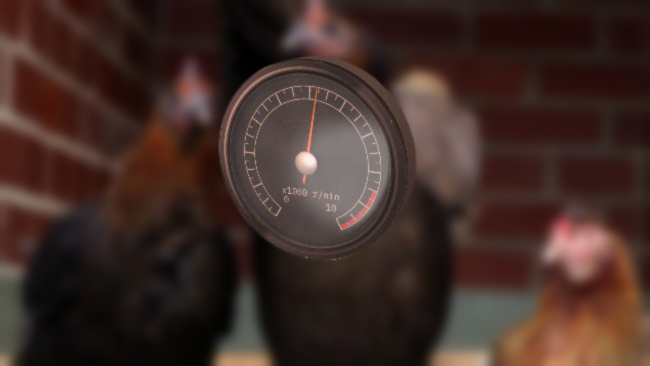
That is **5250** rpm
